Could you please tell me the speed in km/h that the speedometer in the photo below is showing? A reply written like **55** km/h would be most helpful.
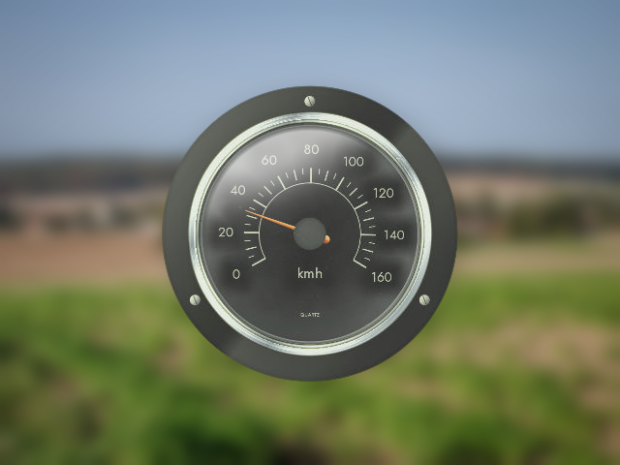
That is **32.5** km/h
